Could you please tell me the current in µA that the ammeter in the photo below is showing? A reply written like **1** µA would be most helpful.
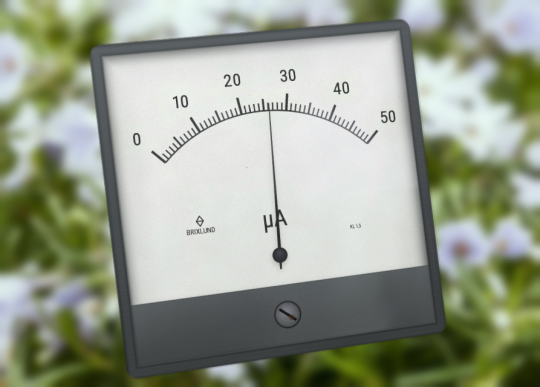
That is **26** µA
